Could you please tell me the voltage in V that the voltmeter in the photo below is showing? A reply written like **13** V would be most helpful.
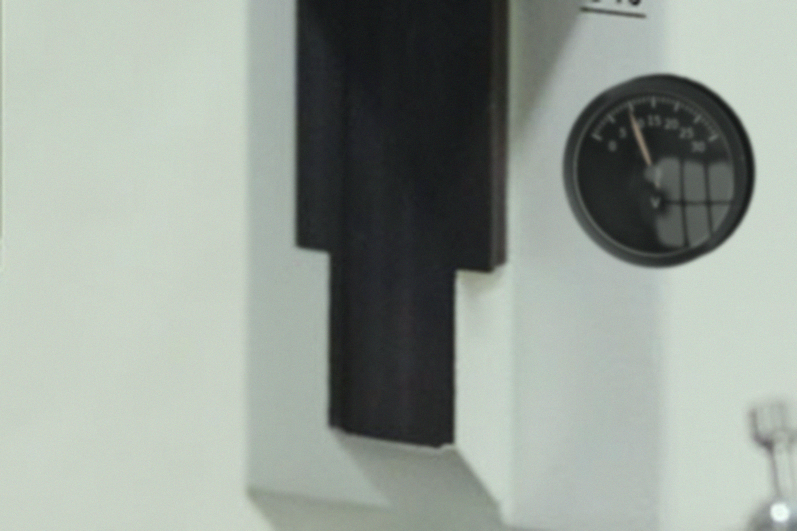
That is **10** V
